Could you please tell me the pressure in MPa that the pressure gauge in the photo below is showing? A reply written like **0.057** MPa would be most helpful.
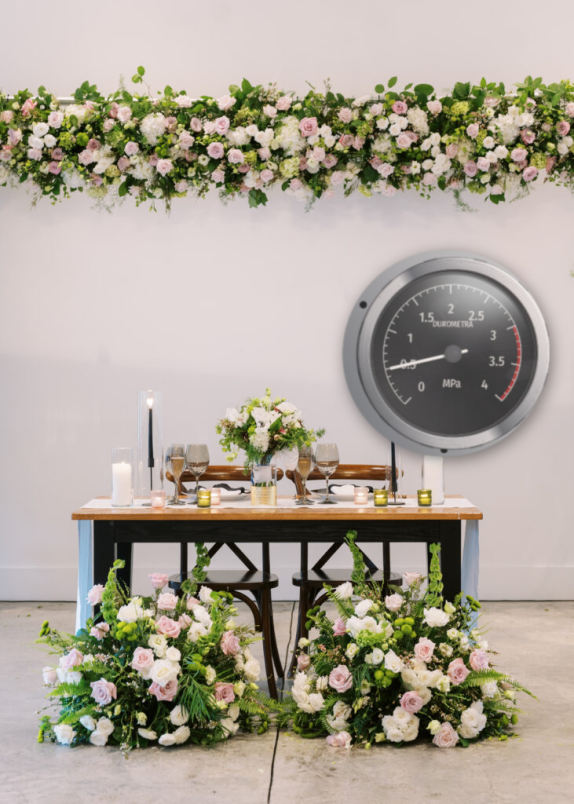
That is **0.5** MPa
